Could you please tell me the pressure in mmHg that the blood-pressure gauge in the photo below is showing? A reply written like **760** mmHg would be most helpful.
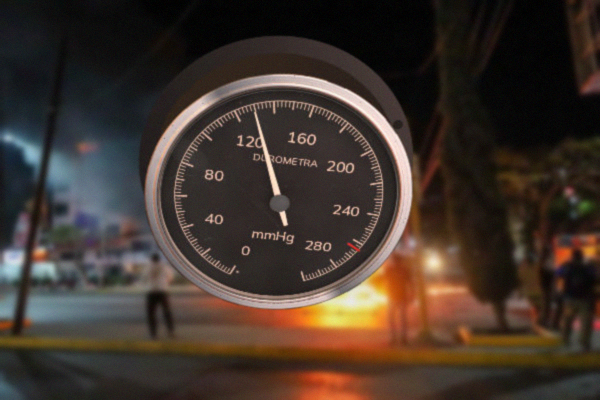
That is **130** mmHg
